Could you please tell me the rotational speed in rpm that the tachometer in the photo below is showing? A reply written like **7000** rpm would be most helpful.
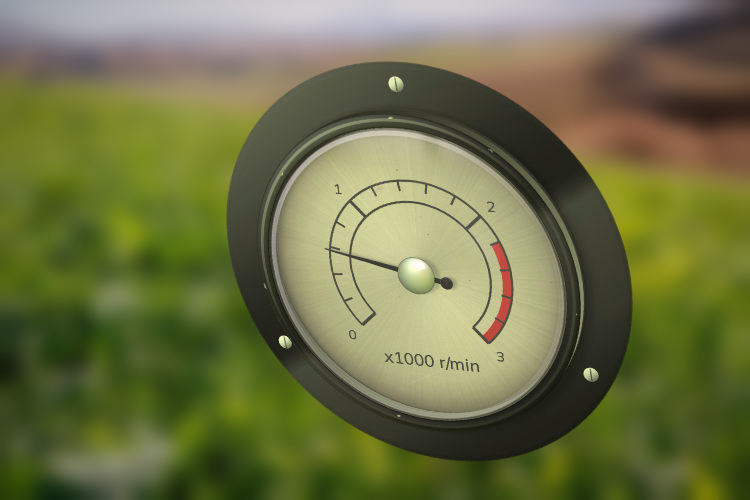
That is **600** rpm
